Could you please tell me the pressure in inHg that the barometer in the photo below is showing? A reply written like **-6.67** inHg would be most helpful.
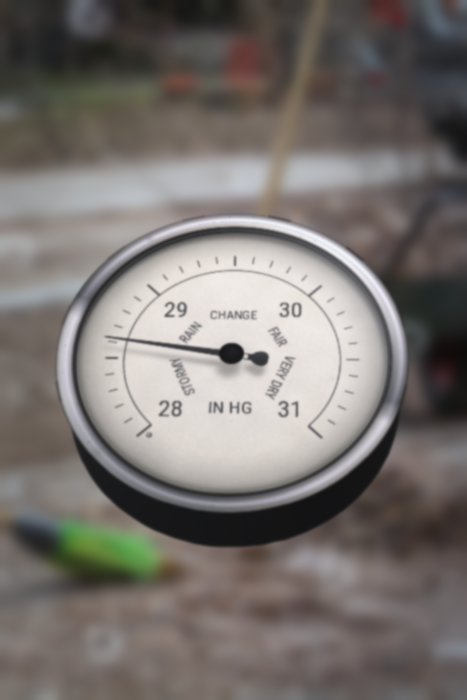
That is **28.6** inHg
